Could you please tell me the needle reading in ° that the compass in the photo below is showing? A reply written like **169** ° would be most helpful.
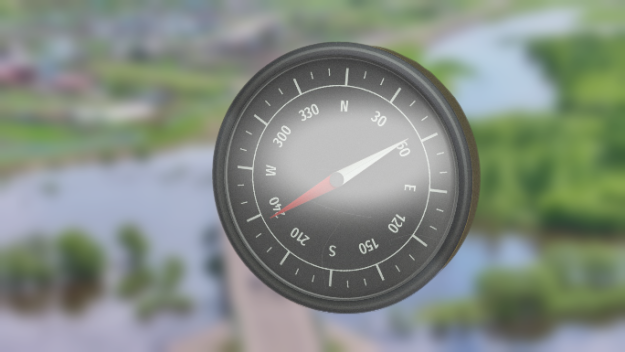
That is **235** °
